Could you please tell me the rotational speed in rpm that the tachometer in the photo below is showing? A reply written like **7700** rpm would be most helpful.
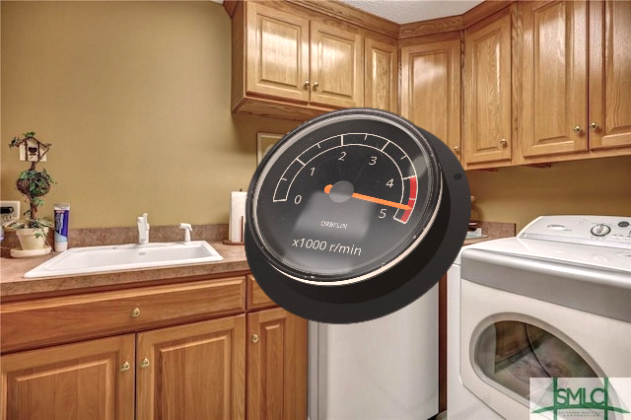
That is **4750** rpm
